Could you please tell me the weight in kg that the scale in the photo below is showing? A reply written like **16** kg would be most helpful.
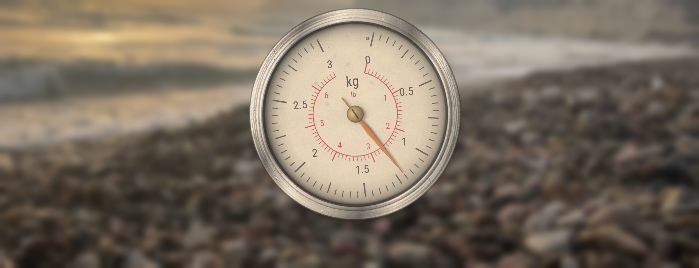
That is **1.2** kg
